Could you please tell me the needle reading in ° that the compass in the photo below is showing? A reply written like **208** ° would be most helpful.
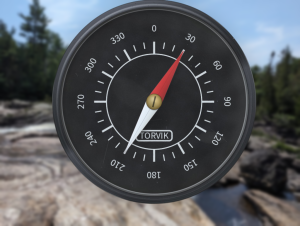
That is **30** °
